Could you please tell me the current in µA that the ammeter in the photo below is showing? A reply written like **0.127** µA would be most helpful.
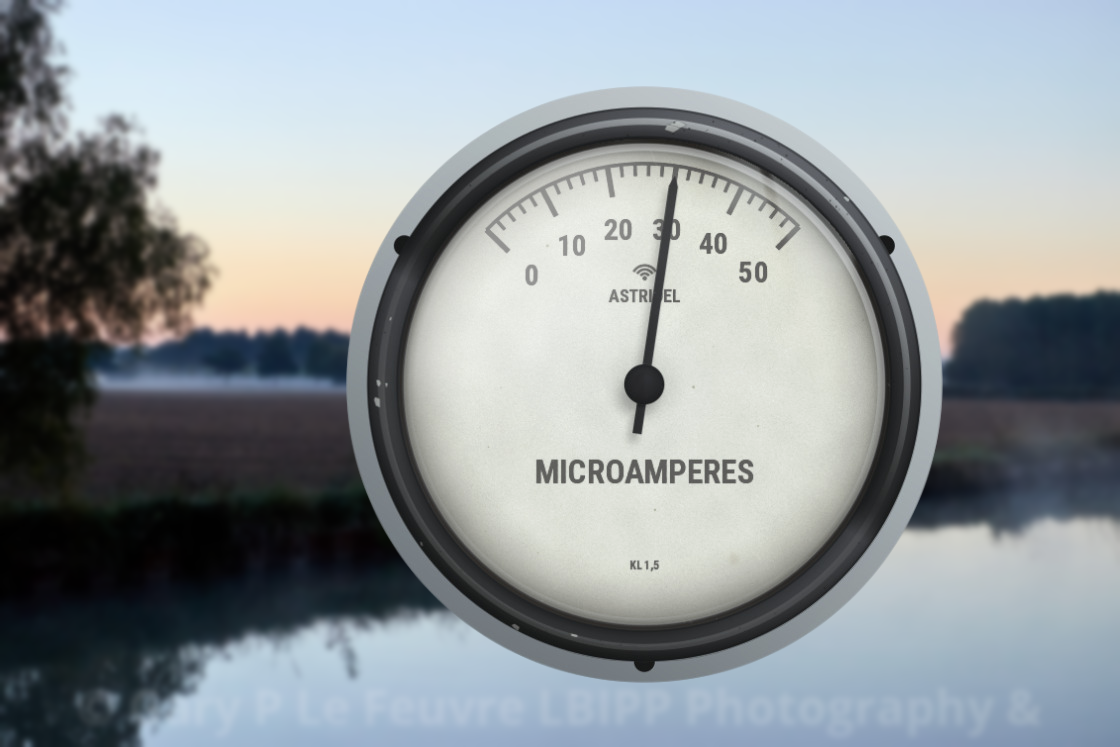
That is **30** µA
